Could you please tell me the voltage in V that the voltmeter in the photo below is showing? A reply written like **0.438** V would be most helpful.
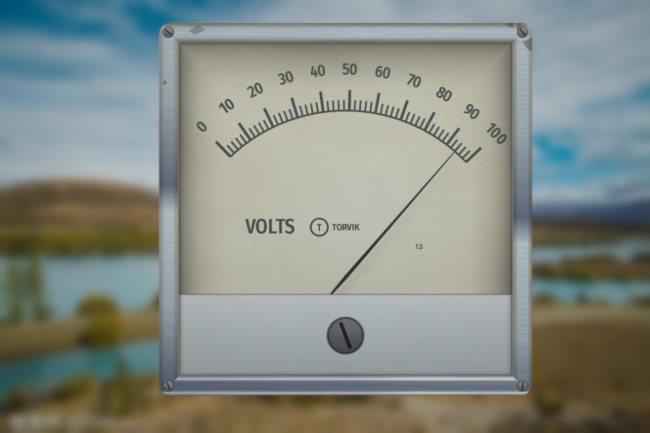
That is **94** V
